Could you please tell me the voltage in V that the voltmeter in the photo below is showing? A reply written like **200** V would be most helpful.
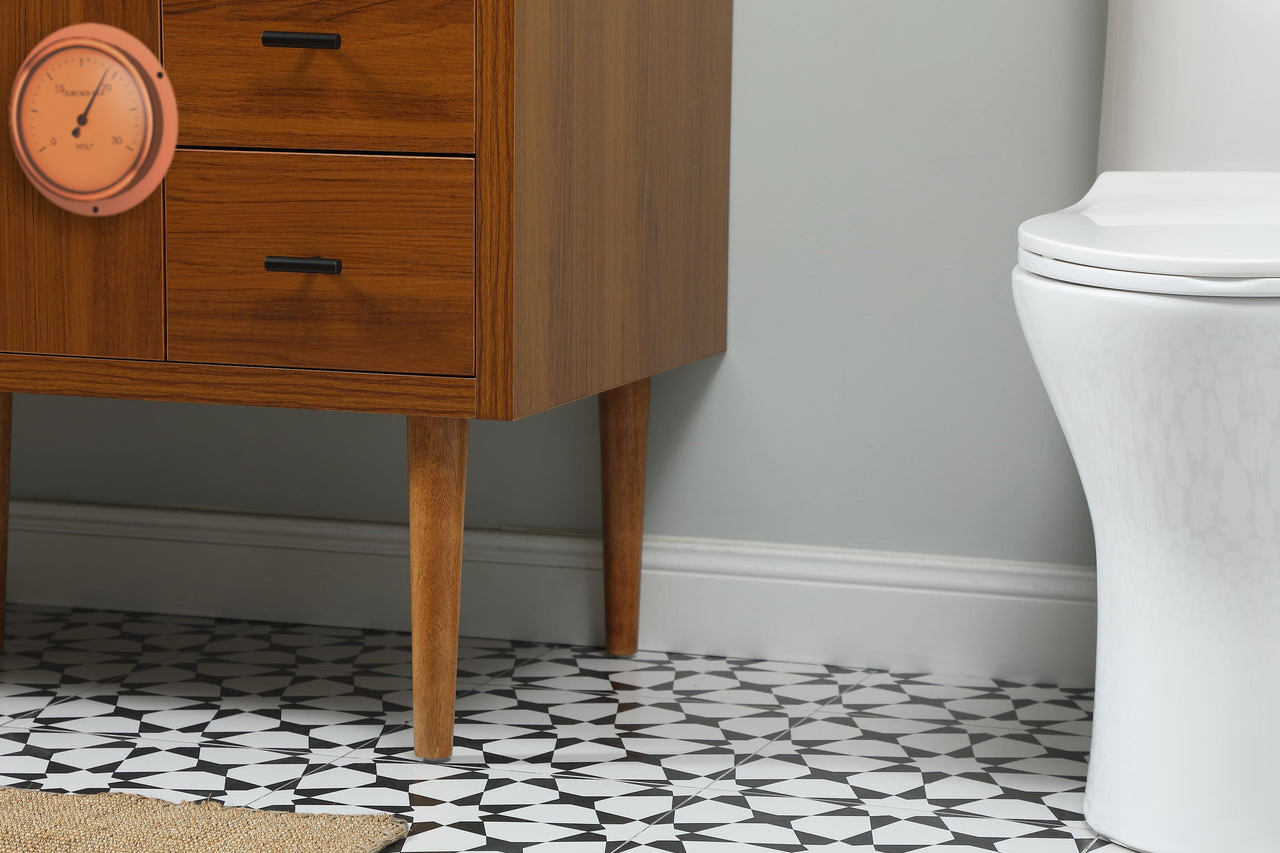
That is **19** V
